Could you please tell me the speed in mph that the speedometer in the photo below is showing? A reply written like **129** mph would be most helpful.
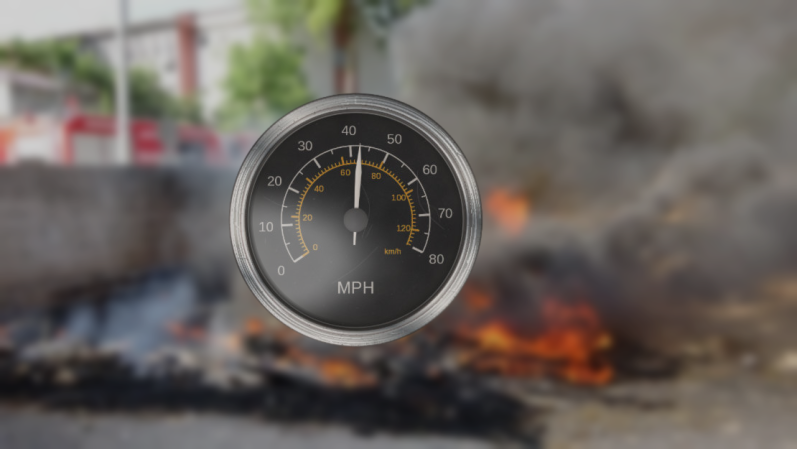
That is **42.5** mph
